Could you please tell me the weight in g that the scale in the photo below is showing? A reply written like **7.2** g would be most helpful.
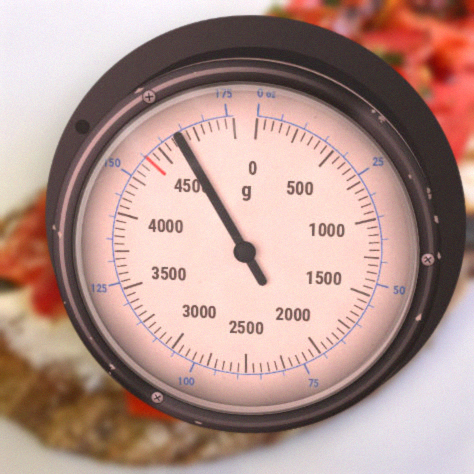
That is **4650** g
